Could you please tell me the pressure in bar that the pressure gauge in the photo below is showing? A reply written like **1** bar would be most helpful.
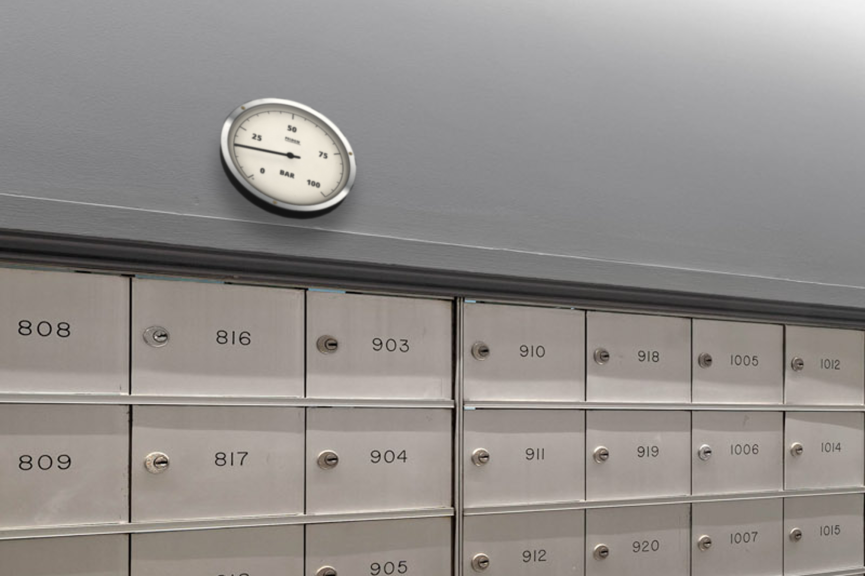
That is **15** bar
